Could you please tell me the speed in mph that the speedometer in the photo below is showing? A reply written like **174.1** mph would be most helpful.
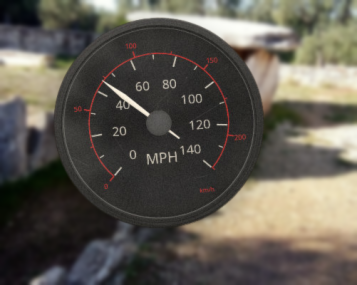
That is **45** mph
